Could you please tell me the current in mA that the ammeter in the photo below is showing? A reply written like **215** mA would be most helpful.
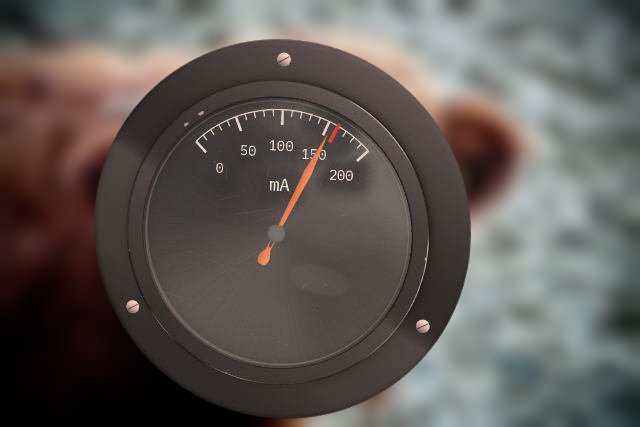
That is **155** mA
